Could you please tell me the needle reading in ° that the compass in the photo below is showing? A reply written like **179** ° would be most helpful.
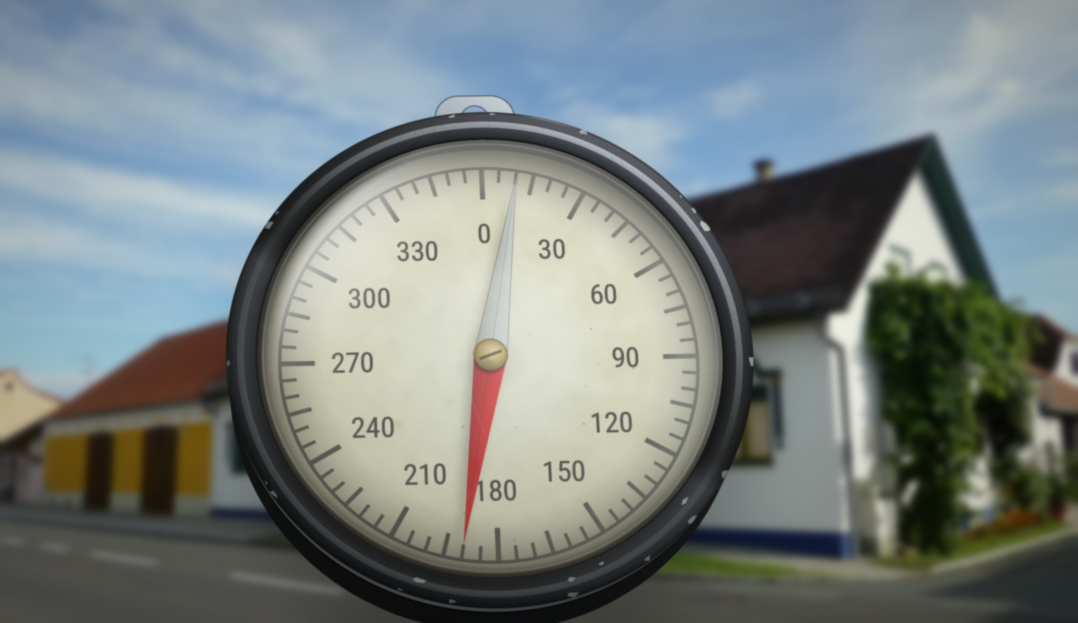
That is **190** °
